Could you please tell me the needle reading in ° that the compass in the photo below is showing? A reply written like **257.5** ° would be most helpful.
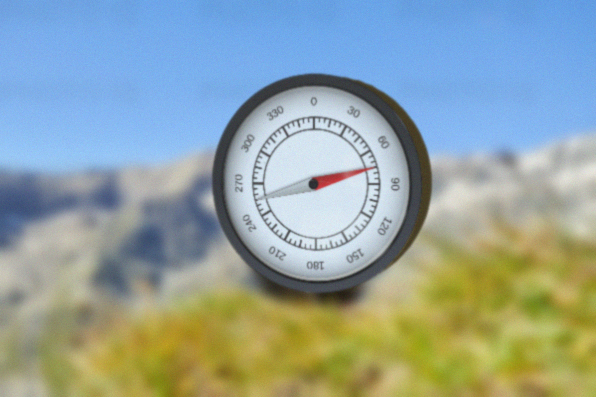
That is **75** °
